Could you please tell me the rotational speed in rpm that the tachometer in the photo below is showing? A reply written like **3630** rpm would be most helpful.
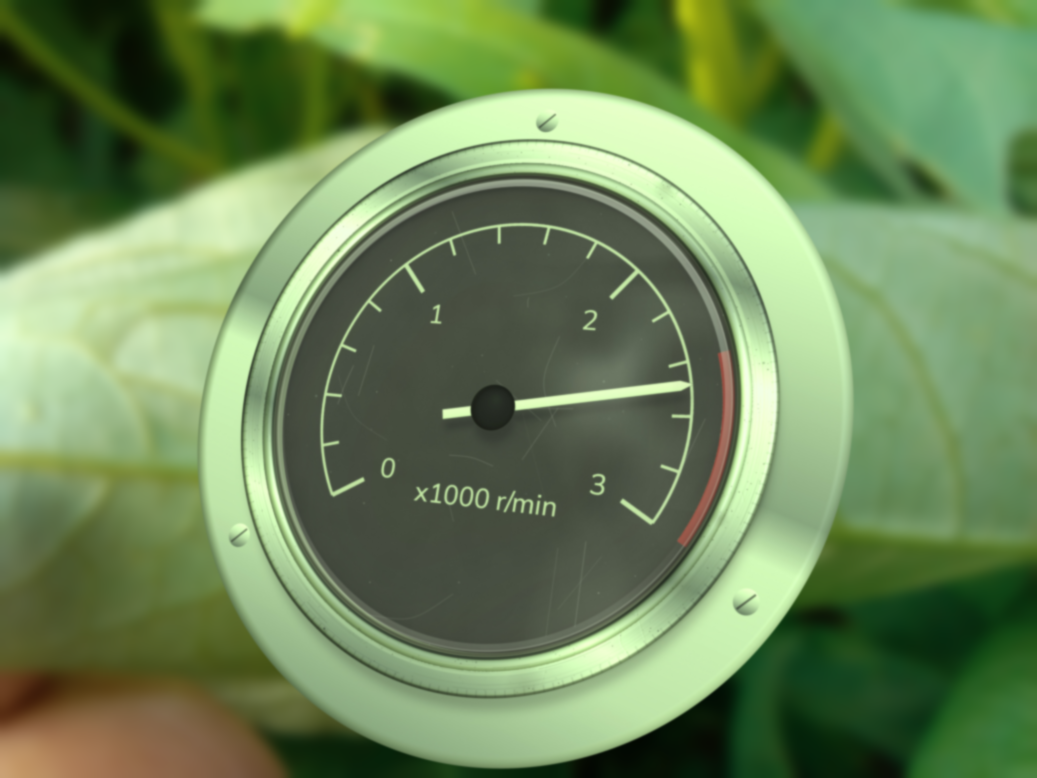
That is **2500** rpm
